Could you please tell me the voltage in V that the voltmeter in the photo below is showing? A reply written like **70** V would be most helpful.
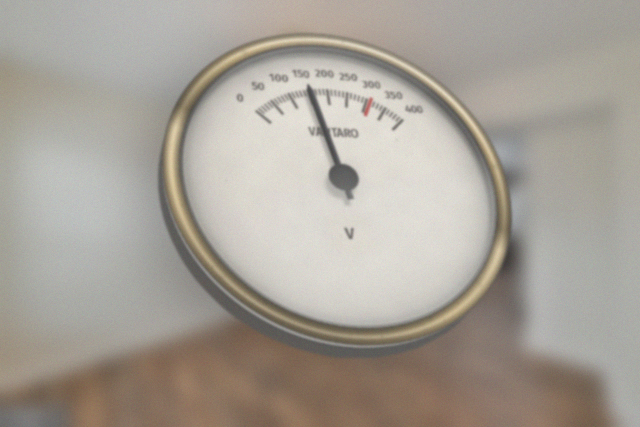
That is **150** V
